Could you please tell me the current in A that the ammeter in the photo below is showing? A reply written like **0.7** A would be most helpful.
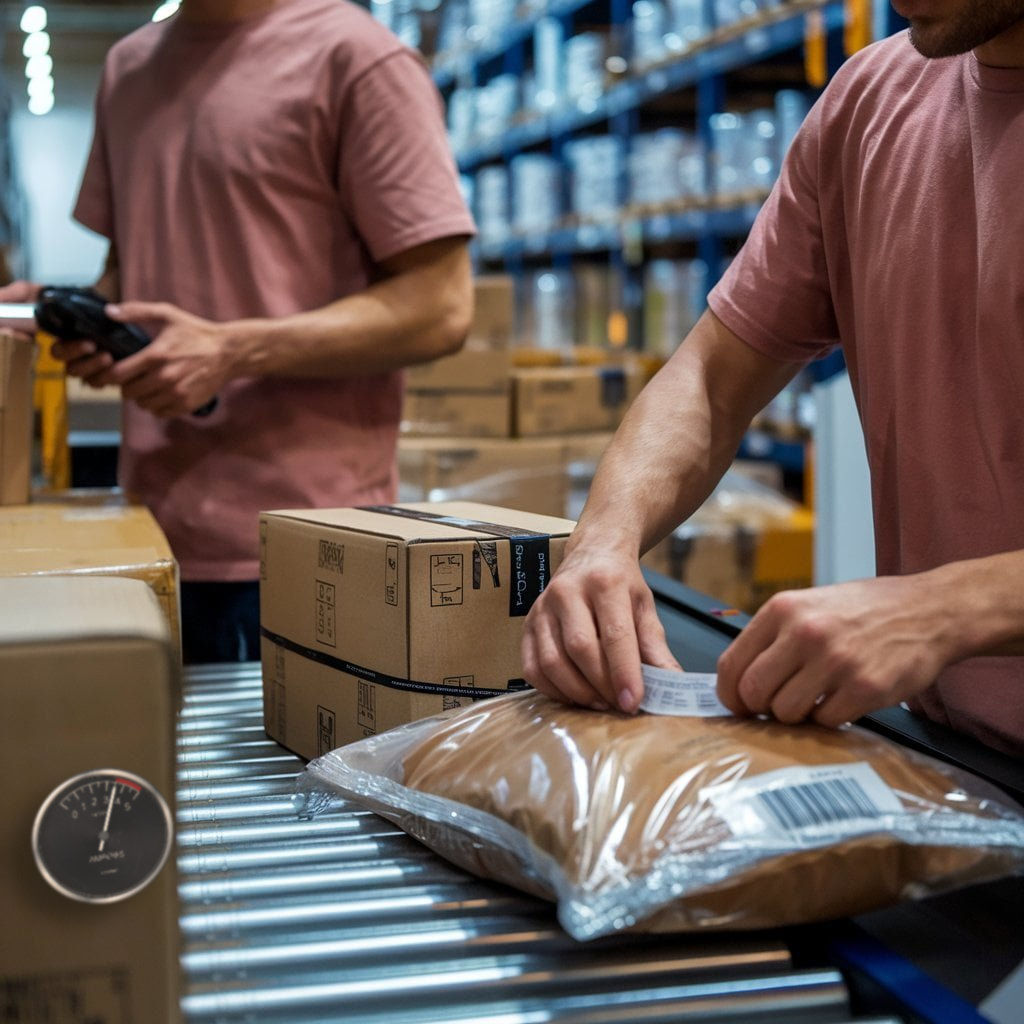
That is **3.5** A
